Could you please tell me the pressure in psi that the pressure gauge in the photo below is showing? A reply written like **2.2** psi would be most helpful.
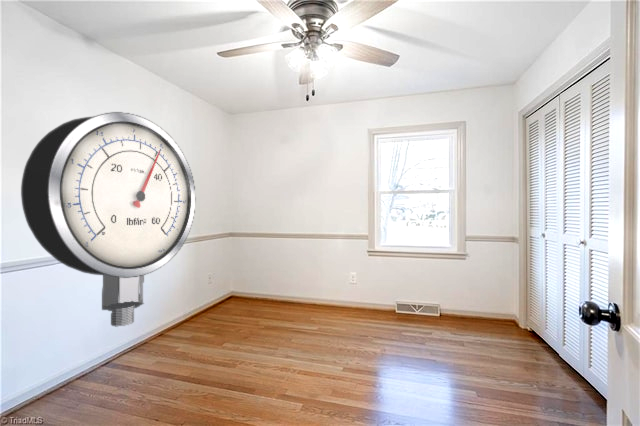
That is **35** psi
